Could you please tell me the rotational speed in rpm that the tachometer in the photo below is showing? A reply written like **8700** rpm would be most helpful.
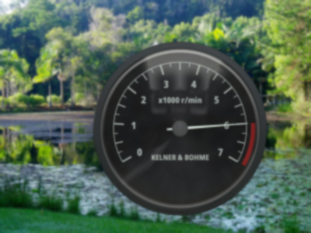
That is **6000** rpm
